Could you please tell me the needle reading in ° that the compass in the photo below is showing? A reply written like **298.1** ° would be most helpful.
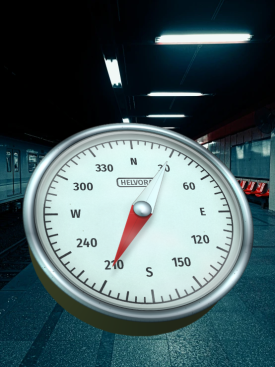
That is **210** °
